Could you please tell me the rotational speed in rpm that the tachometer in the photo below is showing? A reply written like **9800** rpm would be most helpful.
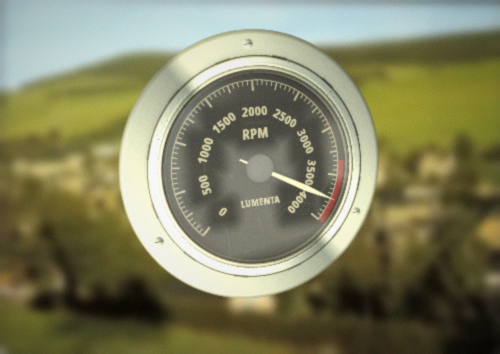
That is **3750** rpm
